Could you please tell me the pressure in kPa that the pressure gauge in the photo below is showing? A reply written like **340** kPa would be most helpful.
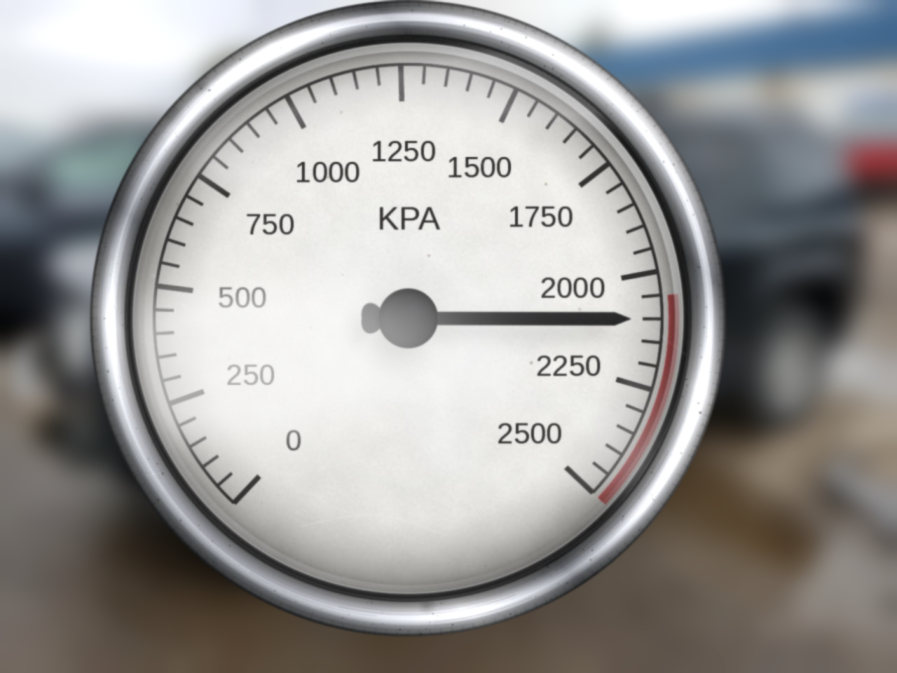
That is **2100** kPa
